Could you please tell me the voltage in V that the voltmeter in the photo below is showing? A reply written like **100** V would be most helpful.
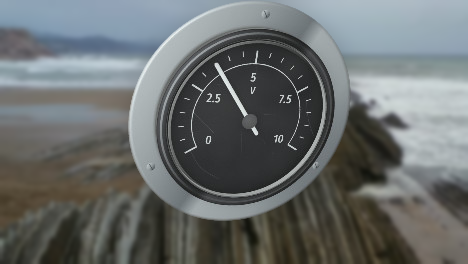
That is **3.5** V
